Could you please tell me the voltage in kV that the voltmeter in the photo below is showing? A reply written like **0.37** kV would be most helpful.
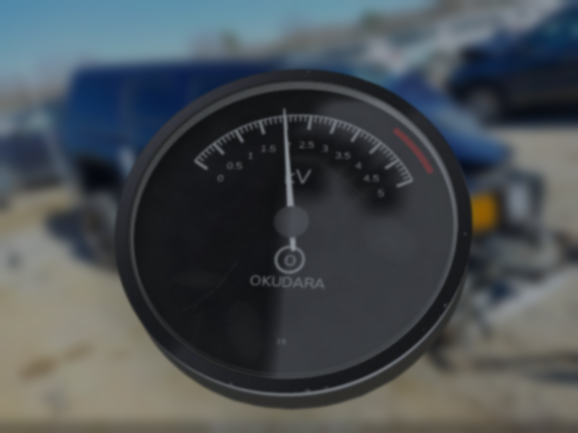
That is **2** kV
